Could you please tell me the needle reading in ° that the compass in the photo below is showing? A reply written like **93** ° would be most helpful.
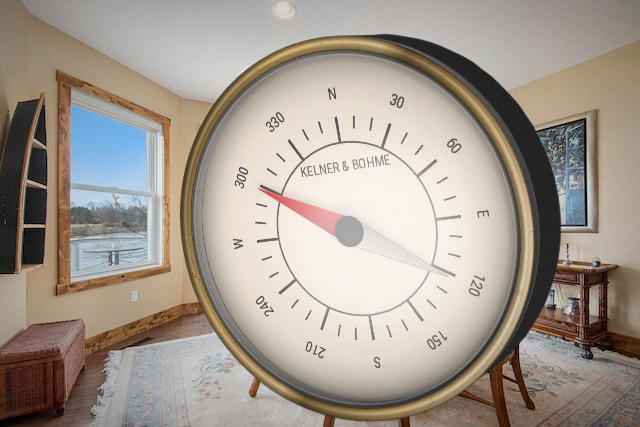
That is **300** °
